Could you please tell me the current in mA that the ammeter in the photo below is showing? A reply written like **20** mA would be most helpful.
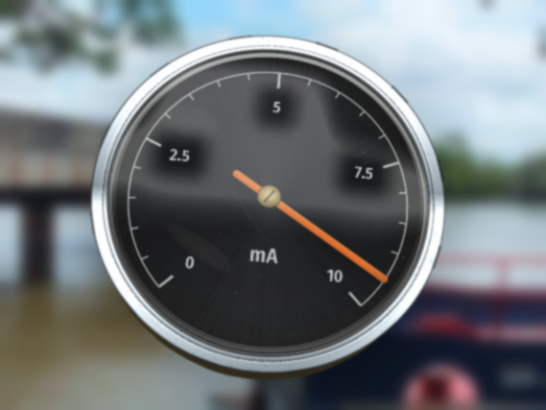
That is **9.5** mA
